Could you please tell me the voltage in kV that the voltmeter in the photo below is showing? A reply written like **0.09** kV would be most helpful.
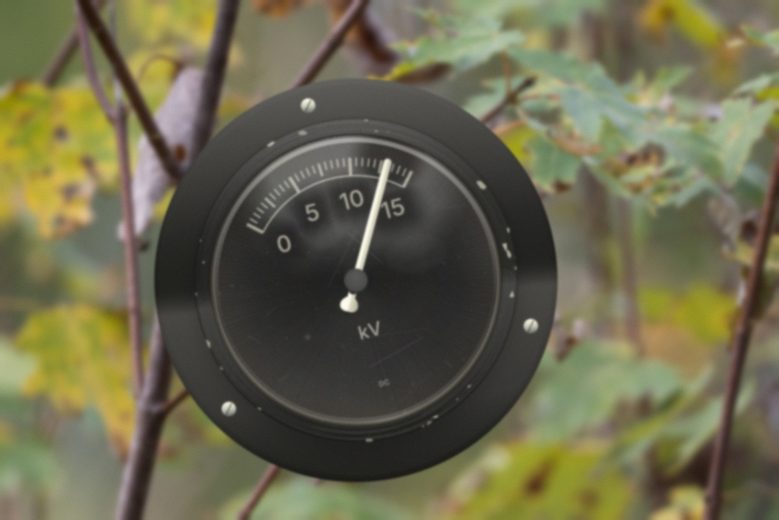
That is **13** kV
